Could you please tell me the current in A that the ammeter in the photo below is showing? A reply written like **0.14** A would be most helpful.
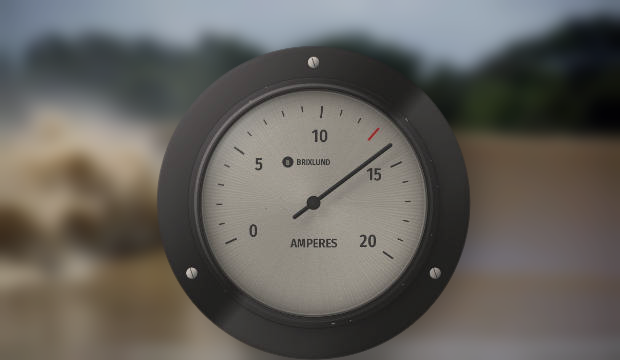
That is **14** A
